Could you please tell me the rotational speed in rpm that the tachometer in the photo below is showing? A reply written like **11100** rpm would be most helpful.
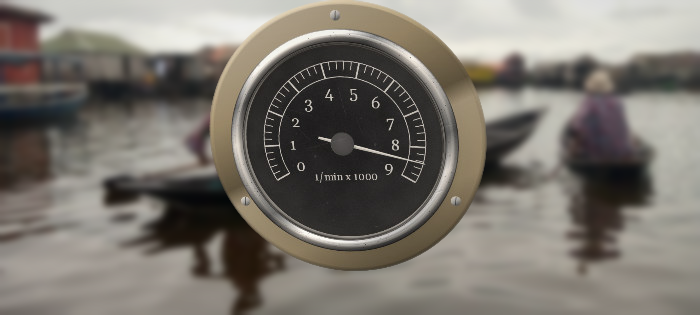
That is **8400** rpm
